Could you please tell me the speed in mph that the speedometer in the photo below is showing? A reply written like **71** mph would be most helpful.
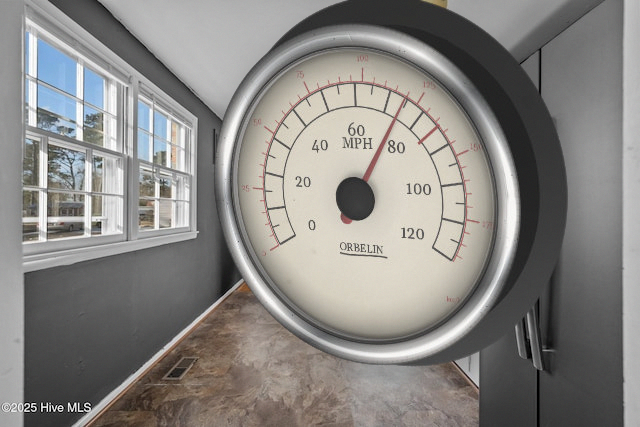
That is **75** mph
